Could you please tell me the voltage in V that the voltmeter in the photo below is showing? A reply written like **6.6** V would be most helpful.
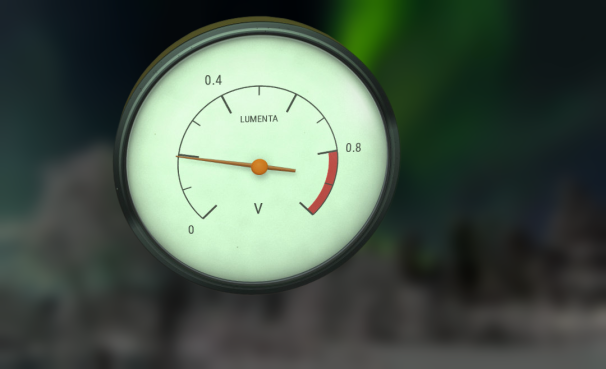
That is **0.2** V
